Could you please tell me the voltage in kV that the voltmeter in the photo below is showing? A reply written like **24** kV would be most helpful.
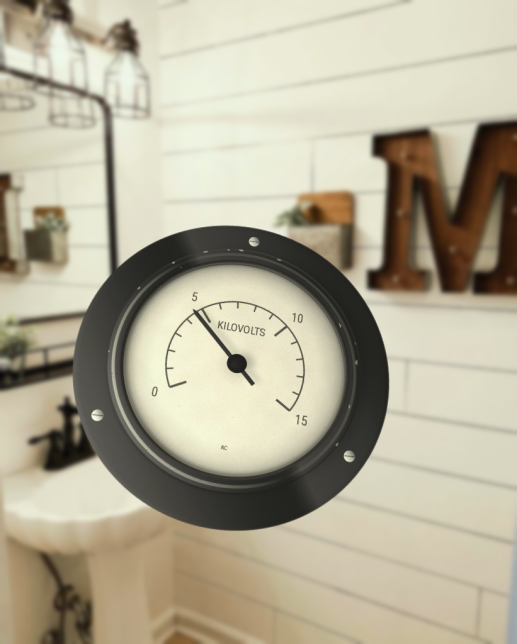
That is **4.5** kV
